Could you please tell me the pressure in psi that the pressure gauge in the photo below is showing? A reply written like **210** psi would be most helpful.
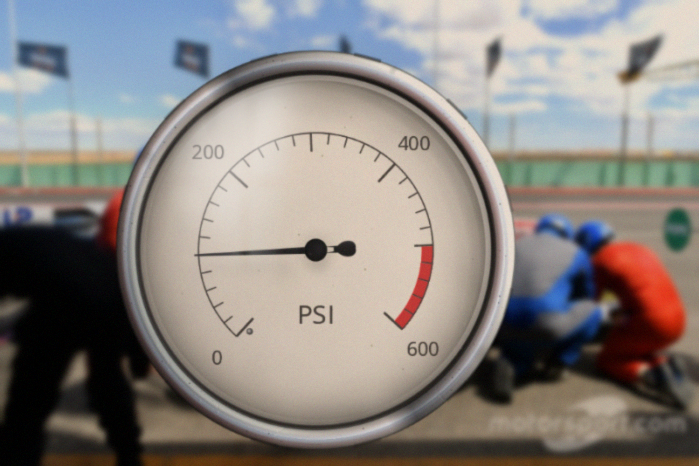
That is **100** psi
